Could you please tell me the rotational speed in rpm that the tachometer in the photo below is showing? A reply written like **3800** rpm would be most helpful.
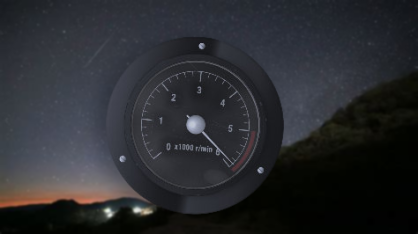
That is **5900** rpm
